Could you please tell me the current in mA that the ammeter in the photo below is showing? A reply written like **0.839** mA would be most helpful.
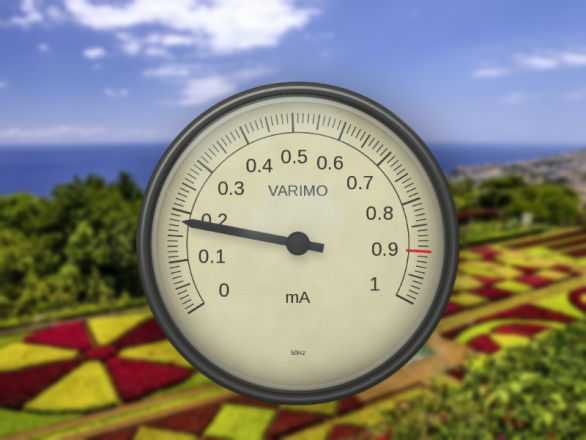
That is **0.18** mA
